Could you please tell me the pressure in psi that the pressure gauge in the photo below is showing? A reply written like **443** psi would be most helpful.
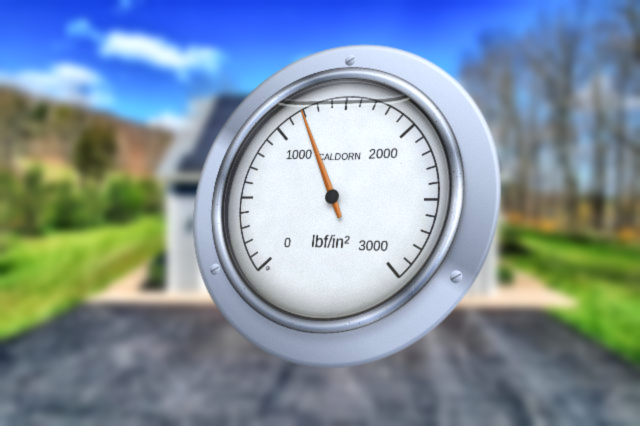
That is **1200** psi
